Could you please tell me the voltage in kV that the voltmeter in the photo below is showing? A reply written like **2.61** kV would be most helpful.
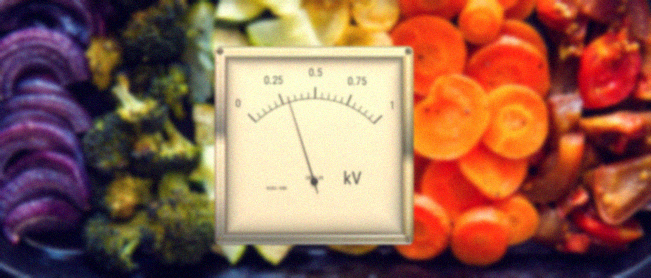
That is **0.3** kV
